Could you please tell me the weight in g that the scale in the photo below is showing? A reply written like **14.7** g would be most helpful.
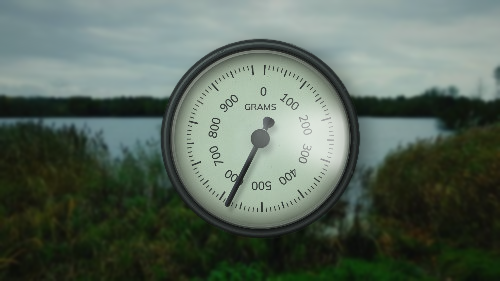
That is **580** g
